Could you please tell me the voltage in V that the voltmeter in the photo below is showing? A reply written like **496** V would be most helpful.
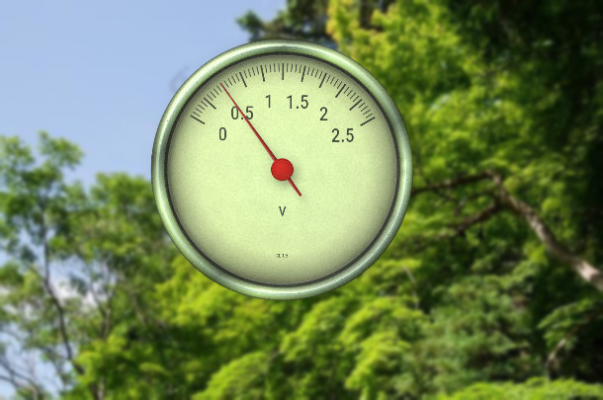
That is **0.5** V
